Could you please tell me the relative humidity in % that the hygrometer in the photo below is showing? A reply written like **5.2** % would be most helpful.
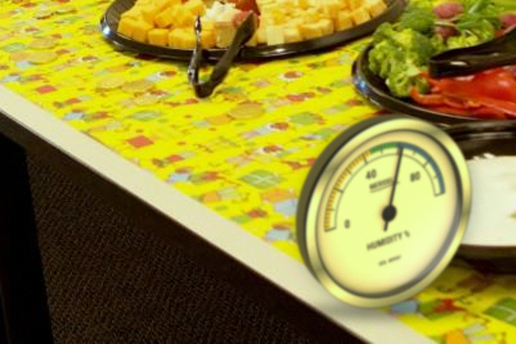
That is **60** %
